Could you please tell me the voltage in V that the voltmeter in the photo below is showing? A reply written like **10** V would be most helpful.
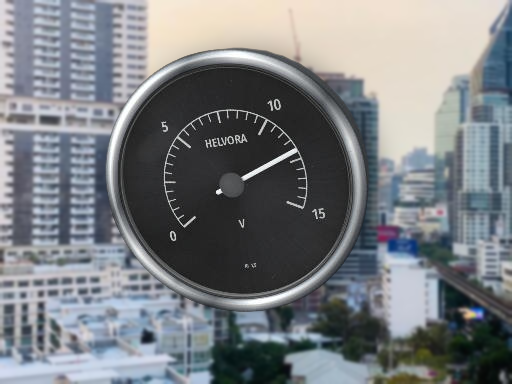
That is **12** V
